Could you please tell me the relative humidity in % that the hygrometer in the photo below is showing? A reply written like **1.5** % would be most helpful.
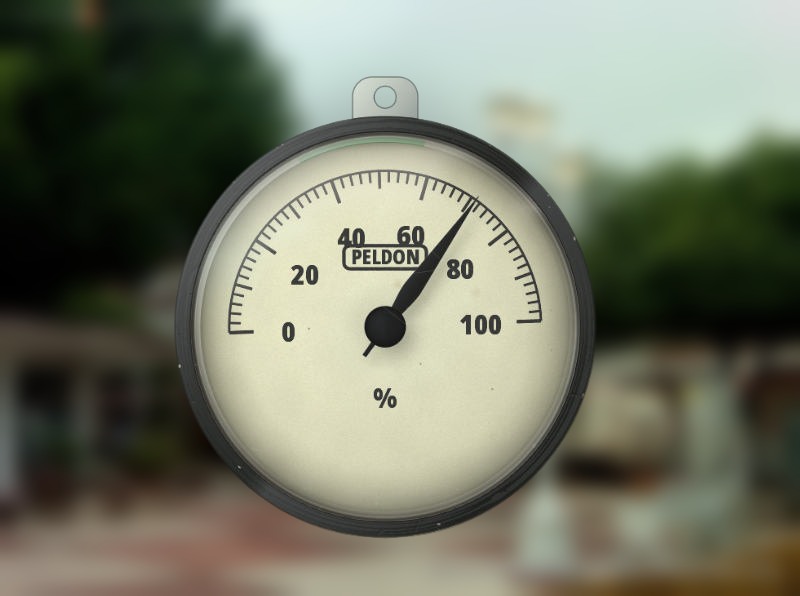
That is **71** %
